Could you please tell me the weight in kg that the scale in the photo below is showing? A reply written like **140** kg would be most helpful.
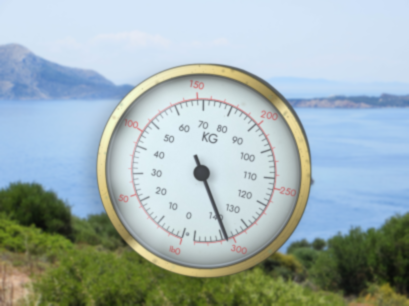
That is **138** kg
